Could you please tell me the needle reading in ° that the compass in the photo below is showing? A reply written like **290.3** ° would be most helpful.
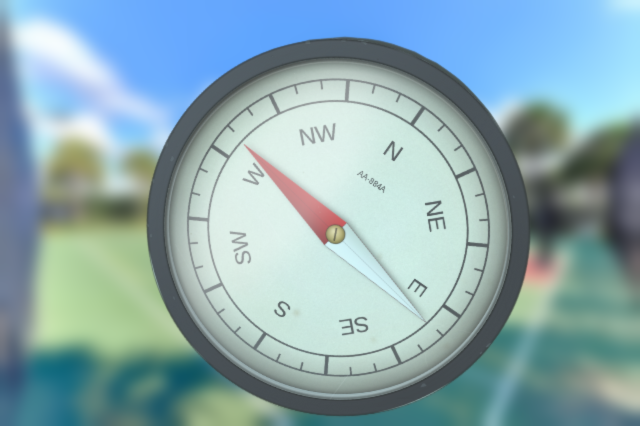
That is **280** °
